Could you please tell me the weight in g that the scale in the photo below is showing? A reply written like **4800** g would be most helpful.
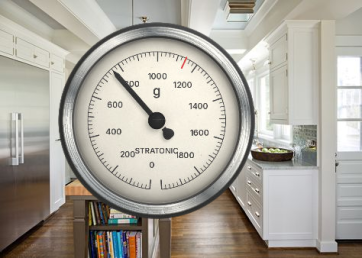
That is **760** g
